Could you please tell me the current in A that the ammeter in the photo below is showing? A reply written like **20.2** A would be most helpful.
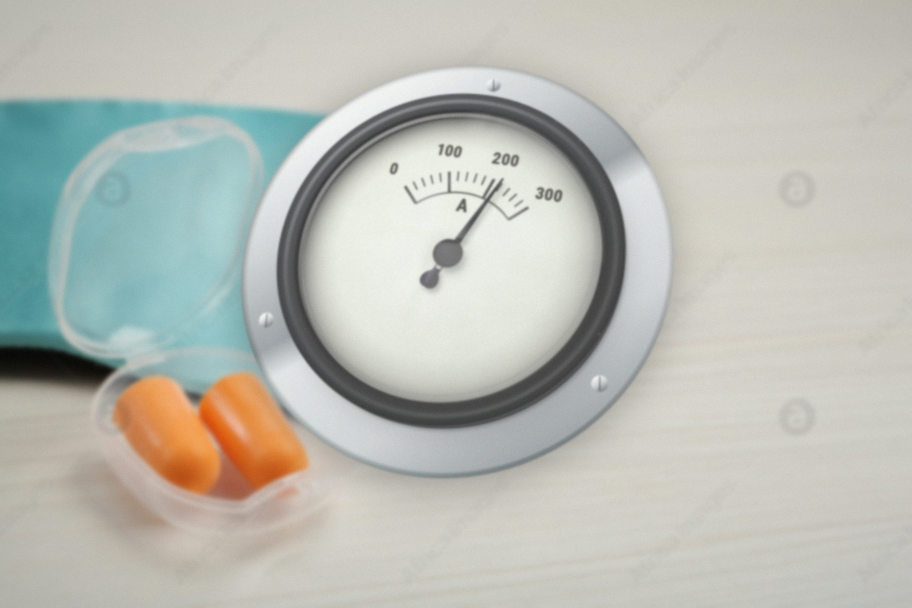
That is **220** A
